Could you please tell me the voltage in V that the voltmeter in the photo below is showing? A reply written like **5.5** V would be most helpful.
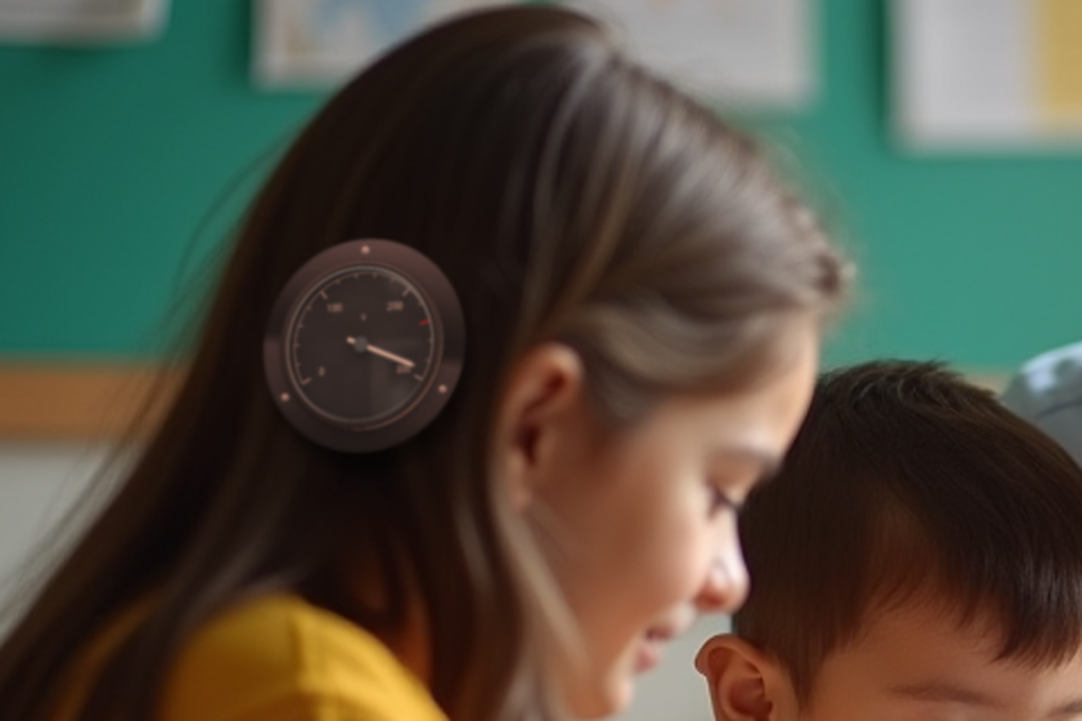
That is **290** V
